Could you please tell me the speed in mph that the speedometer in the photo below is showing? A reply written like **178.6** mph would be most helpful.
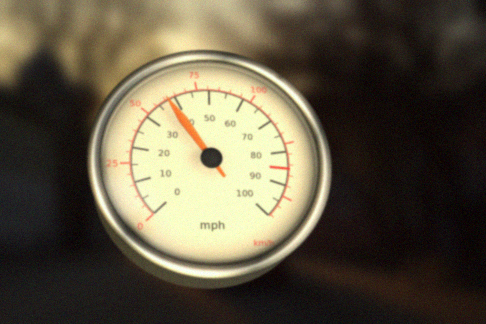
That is **37.5** mph
